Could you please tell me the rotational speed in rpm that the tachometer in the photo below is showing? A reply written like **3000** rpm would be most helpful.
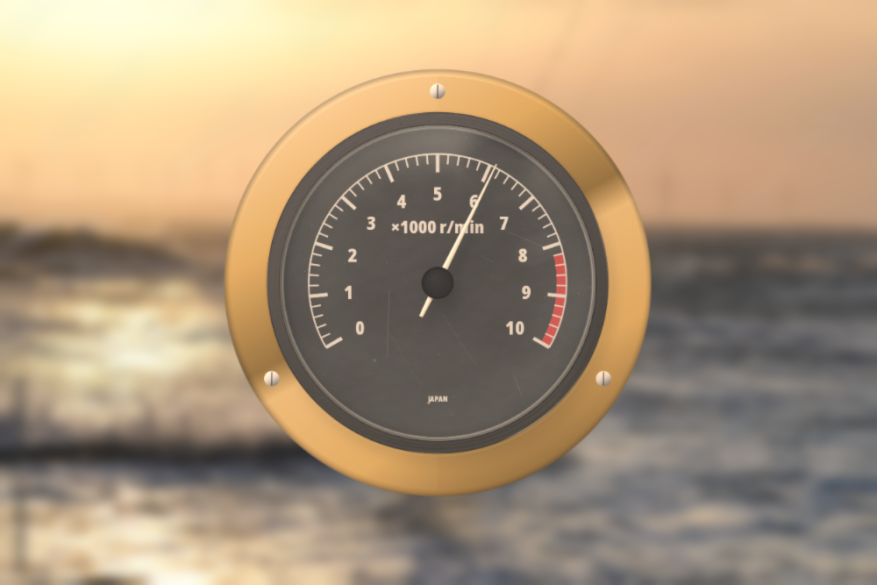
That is **6100** rpm
